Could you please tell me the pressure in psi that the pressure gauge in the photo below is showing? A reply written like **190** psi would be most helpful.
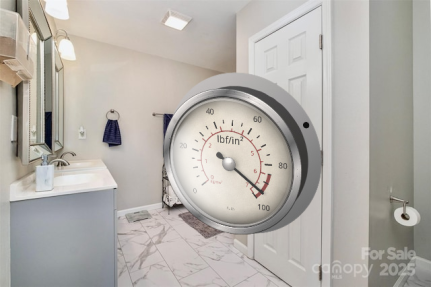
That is **95** psi
